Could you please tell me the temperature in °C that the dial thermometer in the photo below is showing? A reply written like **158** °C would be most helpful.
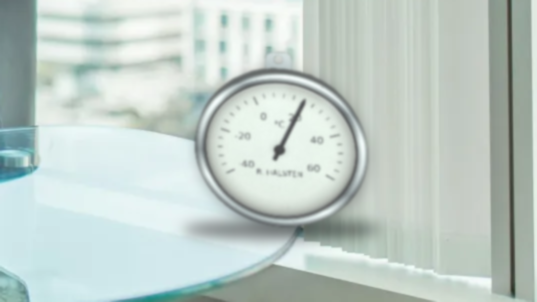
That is **20** °C
